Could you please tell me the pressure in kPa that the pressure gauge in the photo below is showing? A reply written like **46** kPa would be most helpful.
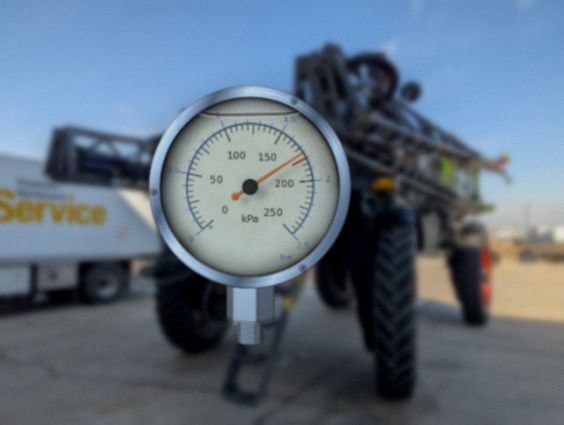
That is **175** kPa
